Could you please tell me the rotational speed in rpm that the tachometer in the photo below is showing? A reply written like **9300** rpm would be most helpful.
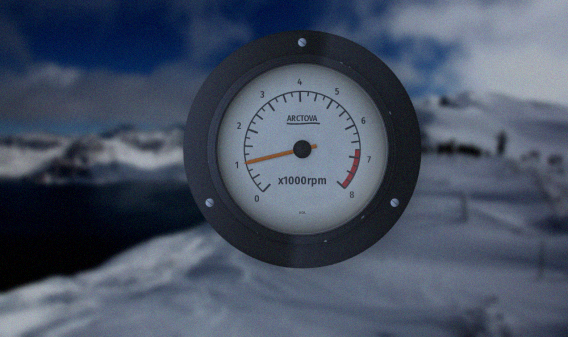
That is **1000** rpm
